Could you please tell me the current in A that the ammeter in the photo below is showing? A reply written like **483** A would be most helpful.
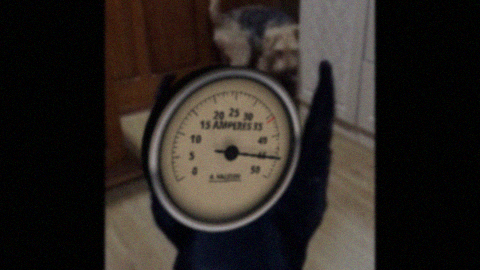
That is **45** A
